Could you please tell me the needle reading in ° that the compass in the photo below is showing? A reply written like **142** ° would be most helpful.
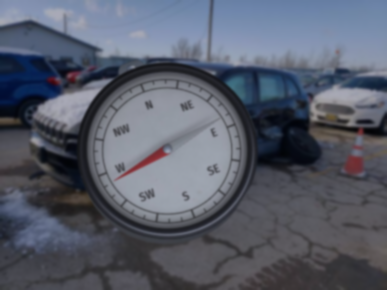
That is **260** °
